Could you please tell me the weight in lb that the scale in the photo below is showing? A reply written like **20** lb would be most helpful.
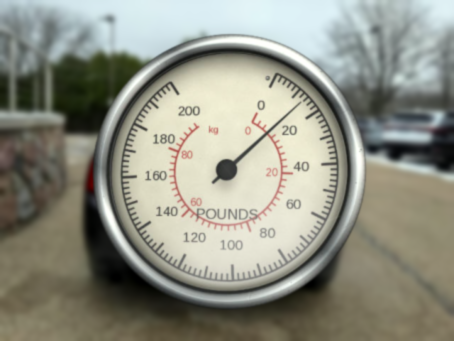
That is **14** lb
